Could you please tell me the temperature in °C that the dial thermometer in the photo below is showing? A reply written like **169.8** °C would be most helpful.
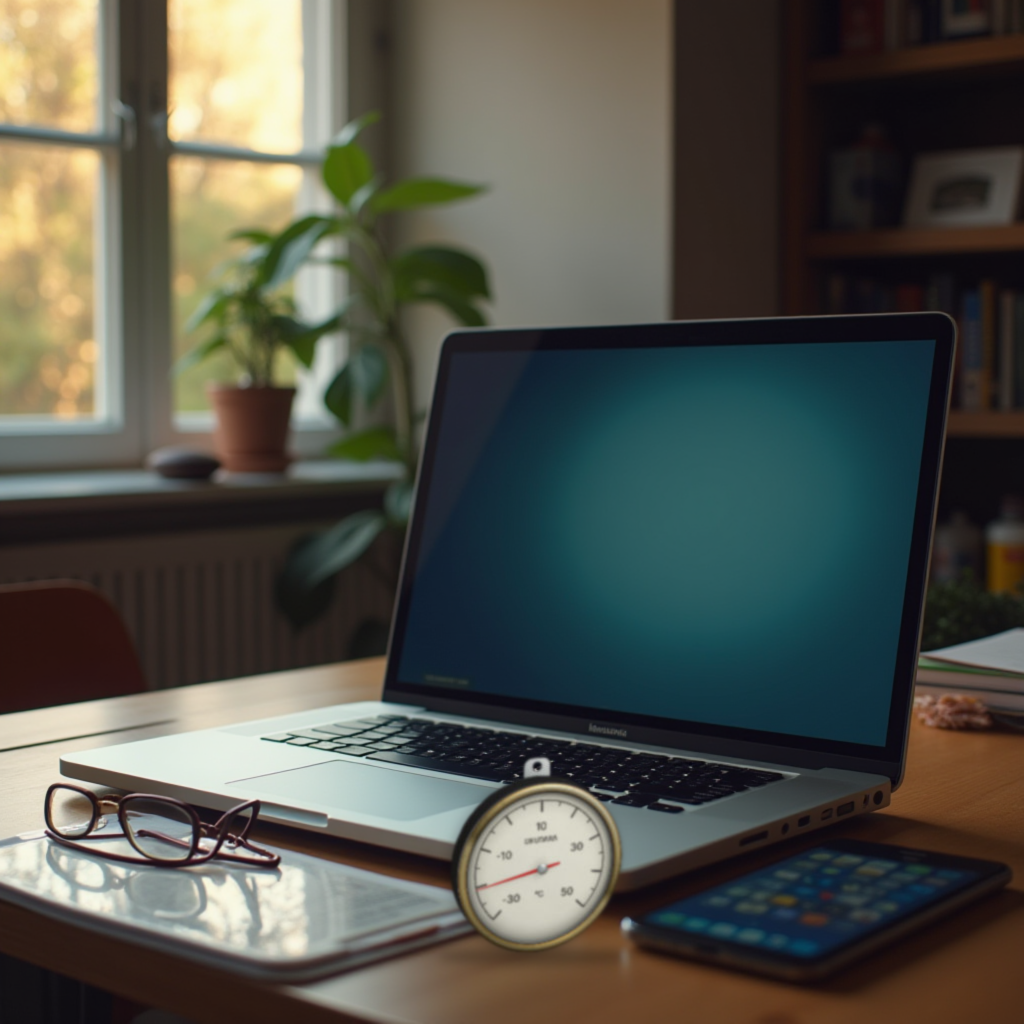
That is **-20** °C
